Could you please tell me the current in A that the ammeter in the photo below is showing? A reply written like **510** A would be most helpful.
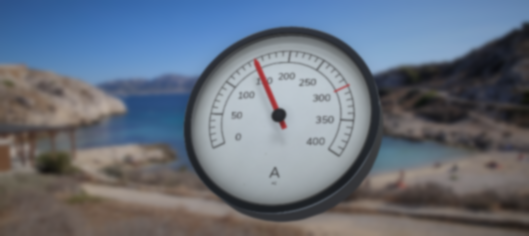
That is **150** A
